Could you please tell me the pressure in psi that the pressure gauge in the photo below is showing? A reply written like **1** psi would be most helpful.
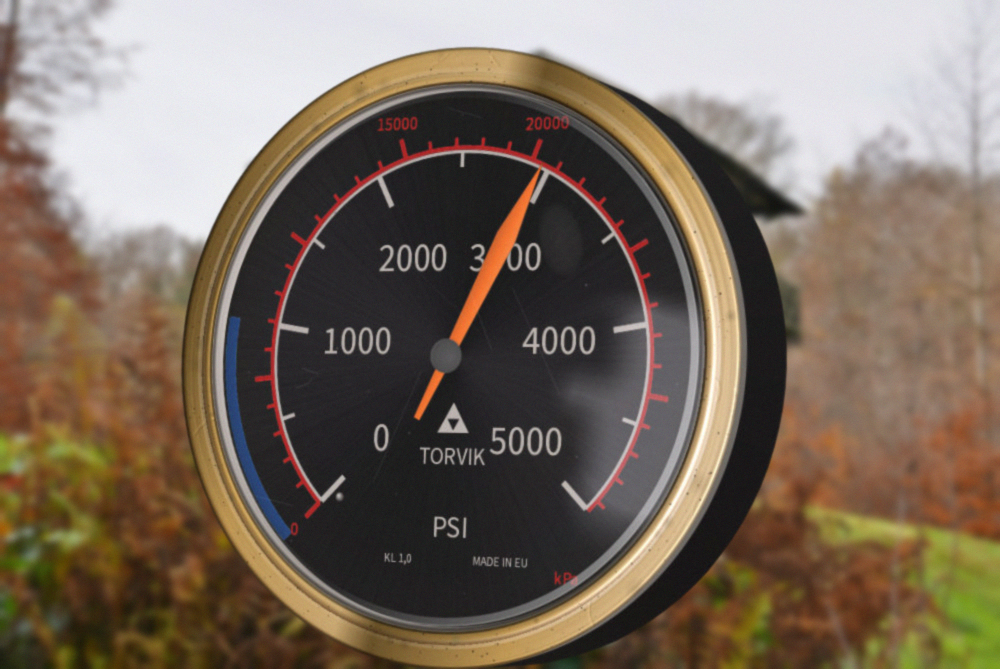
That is **3000** psi
